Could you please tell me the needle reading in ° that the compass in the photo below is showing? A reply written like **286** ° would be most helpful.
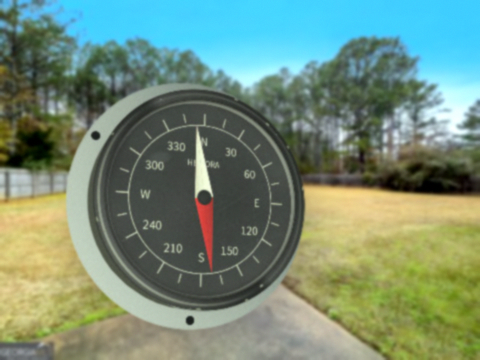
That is **172.5** °
